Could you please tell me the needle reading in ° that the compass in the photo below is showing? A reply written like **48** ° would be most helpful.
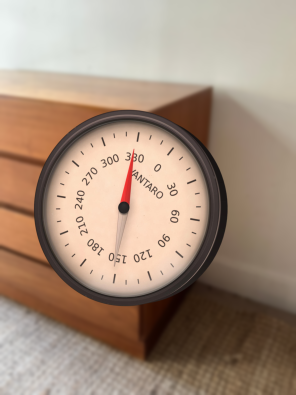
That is **330** °
